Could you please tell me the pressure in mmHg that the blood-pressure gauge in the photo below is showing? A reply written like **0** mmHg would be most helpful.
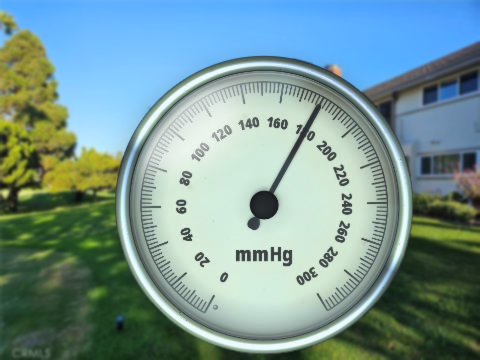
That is **180** mmHg
